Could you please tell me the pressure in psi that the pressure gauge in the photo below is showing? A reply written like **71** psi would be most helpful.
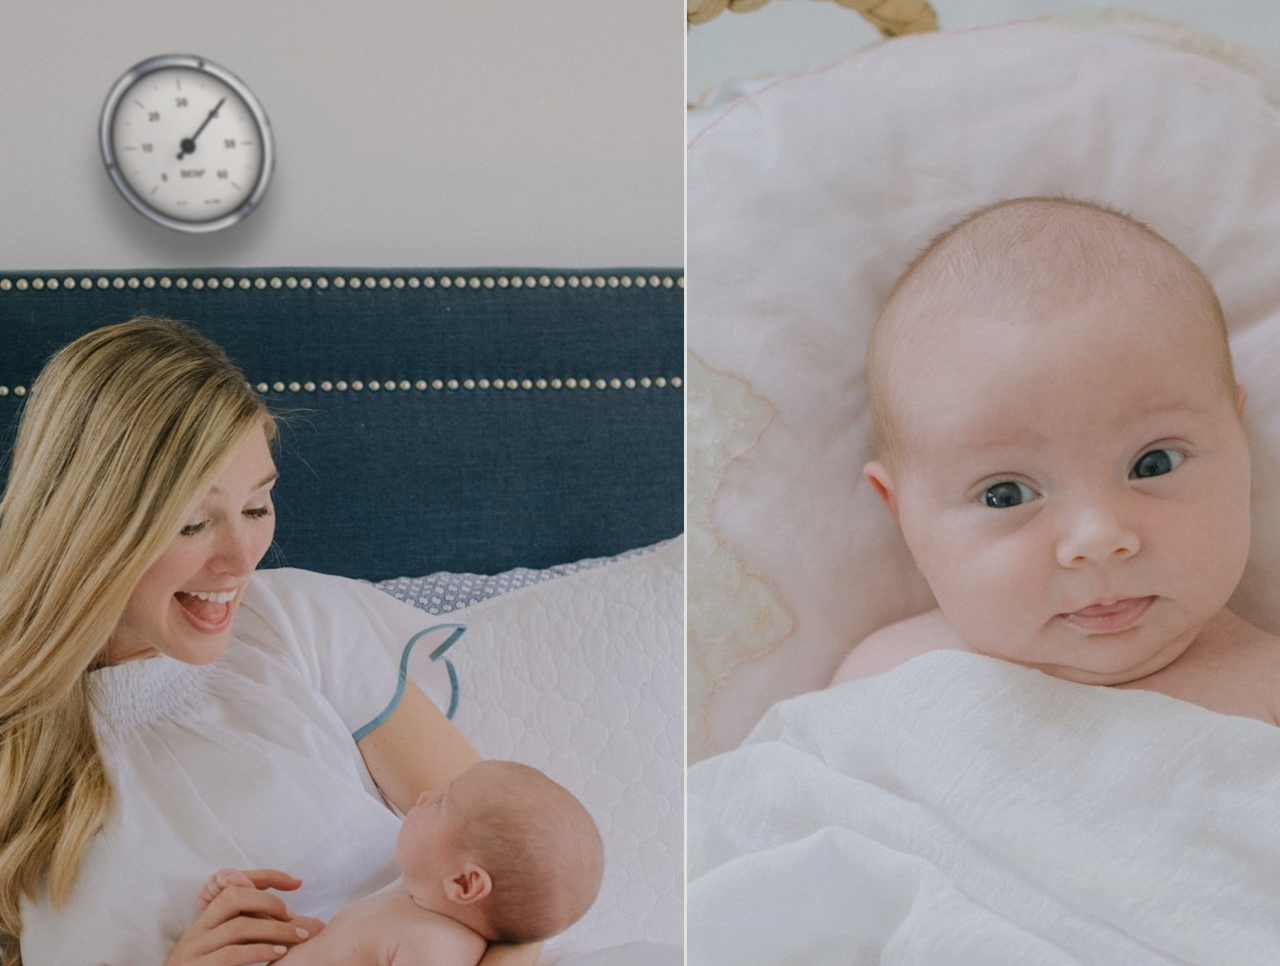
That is **40** psi
